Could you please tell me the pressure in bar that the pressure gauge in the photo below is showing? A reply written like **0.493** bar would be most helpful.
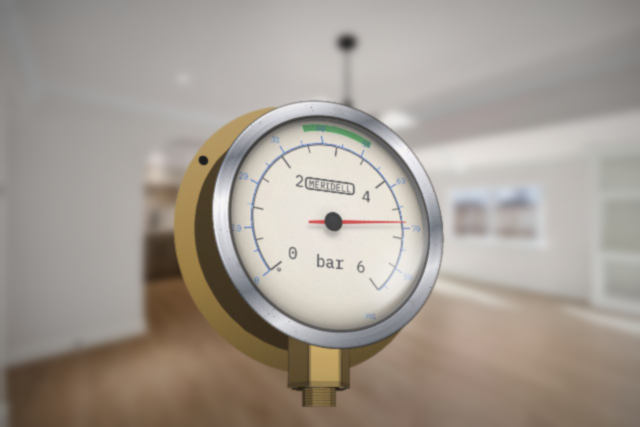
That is **4.75** bar
